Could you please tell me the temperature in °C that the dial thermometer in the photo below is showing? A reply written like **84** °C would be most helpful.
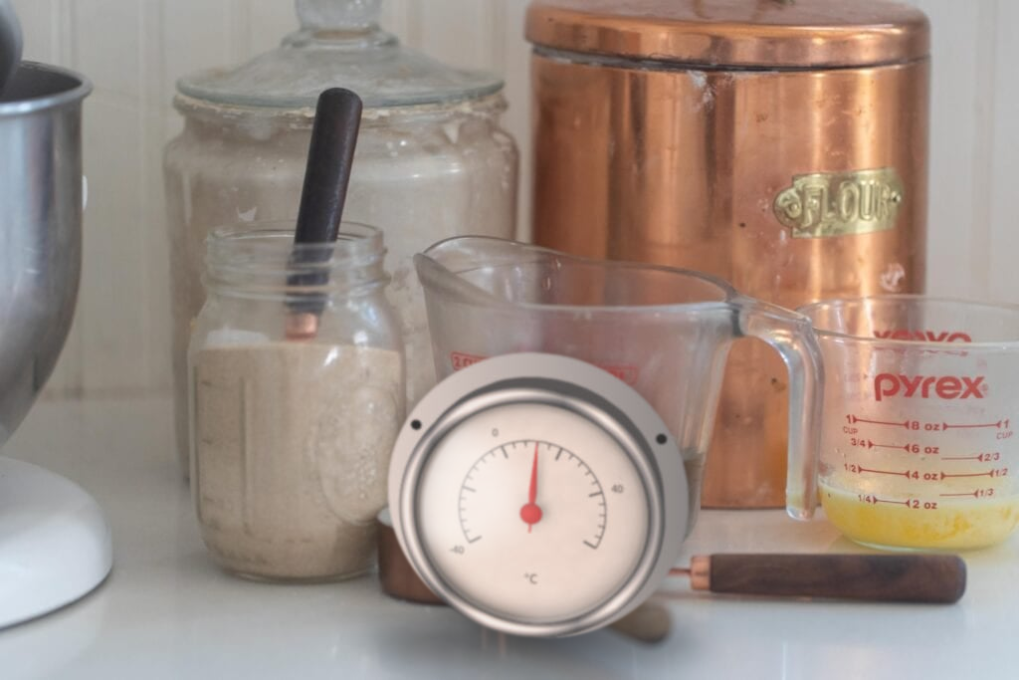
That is **12** °C
